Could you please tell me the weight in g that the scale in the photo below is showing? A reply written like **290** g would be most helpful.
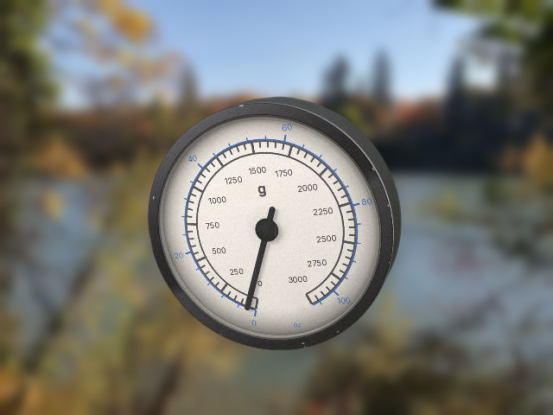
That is **50** g
